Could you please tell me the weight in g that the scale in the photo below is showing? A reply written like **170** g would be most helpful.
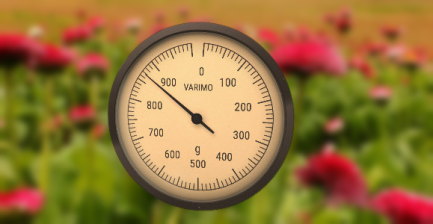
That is **870** g
